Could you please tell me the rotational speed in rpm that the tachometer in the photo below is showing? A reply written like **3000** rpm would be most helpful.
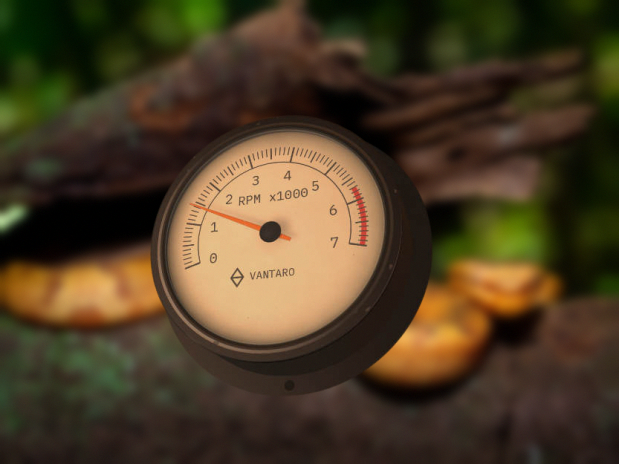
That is **1400** rpm
